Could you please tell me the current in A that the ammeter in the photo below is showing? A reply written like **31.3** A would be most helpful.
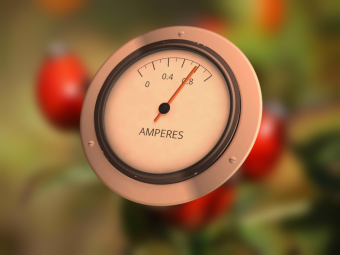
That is **0.8** A
